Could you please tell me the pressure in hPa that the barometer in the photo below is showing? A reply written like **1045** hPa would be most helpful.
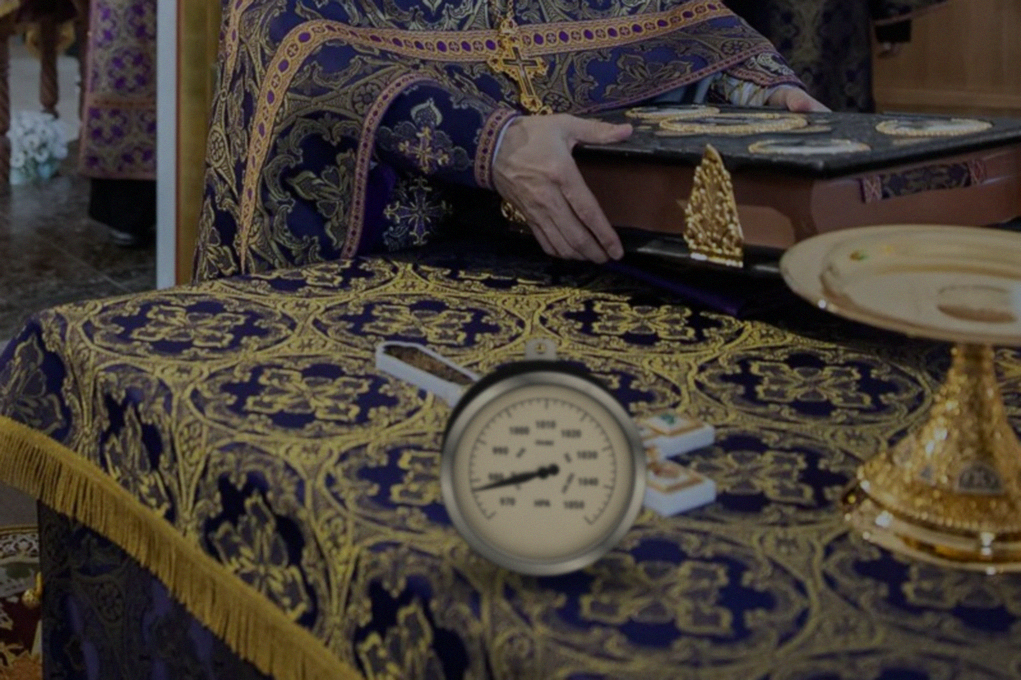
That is **978** hPa
